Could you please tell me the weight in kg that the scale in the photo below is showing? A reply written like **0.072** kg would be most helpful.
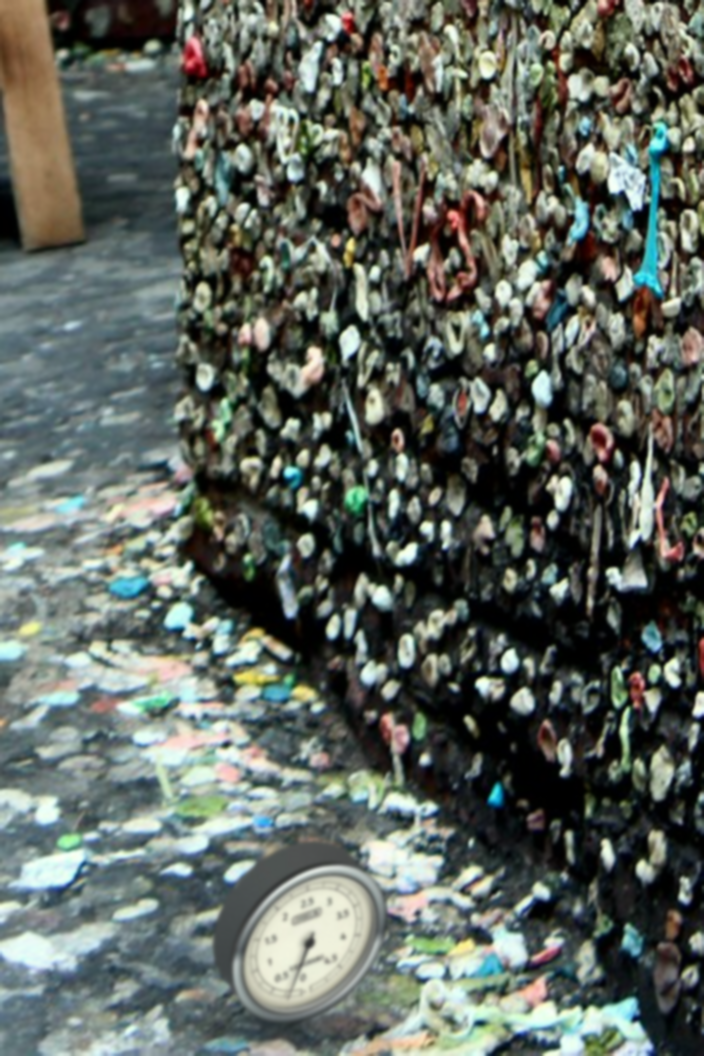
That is **0.25** kg
